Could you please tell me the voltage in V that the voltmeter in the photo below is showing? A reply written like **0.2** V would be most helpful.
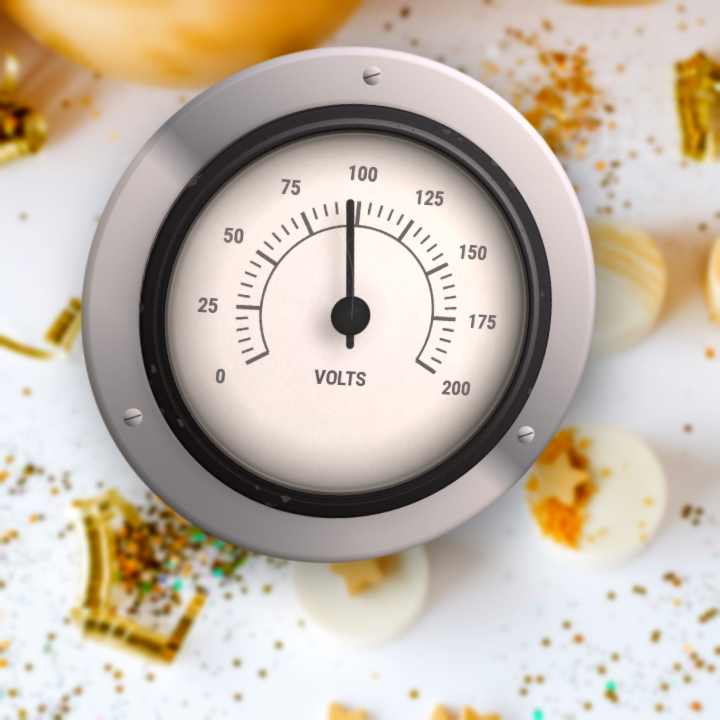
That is **95** V
